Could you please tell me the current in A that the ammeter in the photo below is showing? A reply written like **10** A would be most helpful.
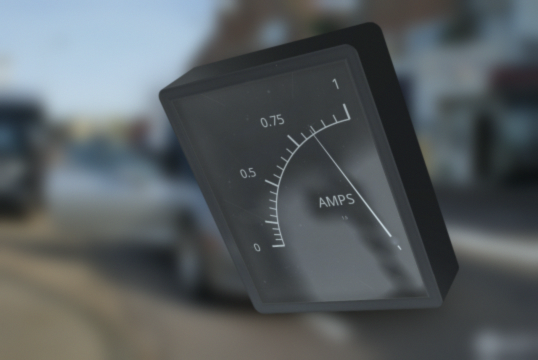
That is **0.85** A
